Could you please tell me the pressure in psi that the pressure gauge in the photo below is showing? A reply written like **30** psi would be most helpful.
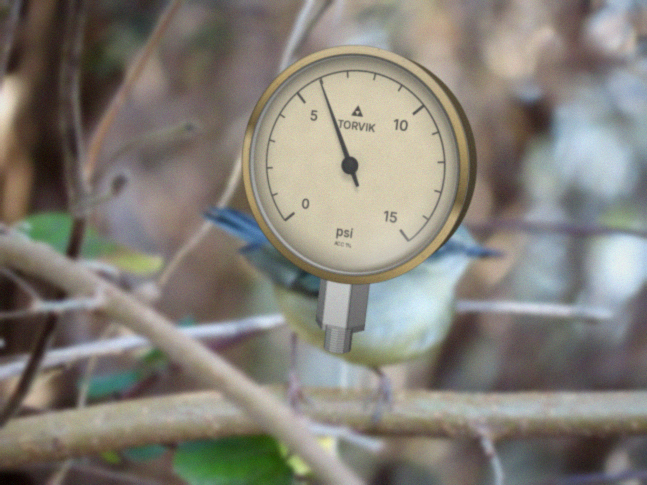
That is **6** psi
